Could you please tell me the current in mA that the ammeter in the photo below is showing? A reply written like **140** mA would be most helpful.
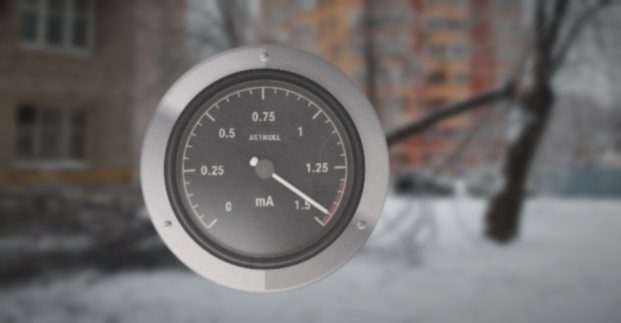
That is **1.45** mA
